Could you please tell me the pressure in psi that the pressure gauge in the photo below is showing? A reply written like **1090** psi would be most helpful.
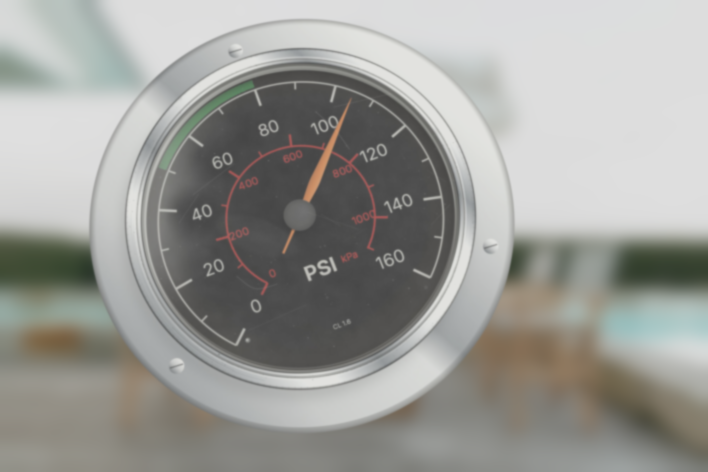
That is **105** psi
